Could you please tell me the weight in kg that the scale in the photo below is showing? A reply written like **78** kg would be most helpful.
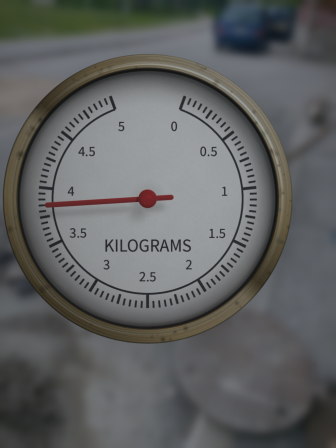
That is **3.85** kg
